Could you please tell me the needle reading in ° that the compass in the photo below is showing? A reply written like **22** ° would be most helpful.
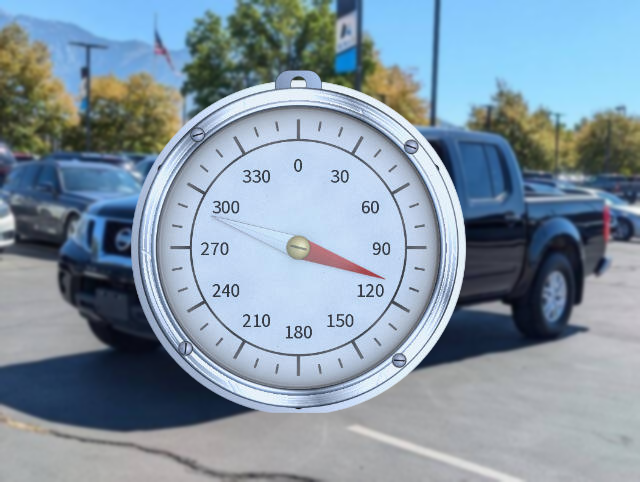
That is **110** °
